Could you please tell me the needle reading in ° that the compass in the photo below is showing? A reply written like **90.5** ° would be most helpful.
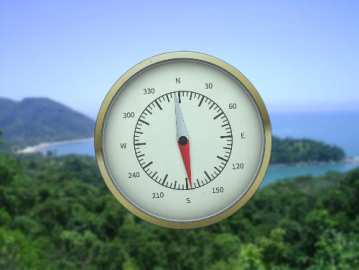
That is **175** °
